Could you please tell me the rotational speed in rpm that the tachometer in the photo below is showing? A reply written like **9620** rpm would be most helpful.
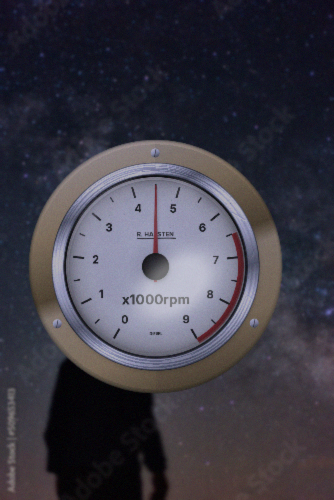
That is **4500** rpm
